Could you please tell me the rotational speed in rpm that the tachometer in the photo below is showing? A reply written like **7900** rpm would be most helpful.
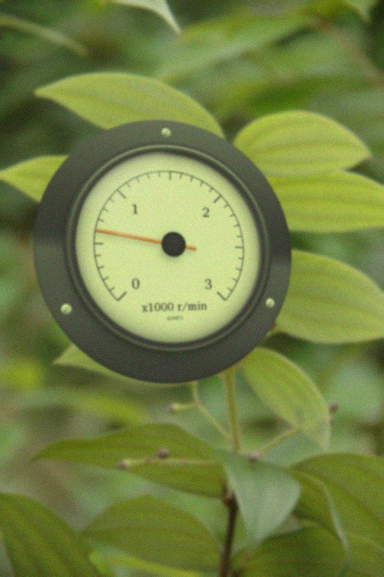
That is **600** rpm
